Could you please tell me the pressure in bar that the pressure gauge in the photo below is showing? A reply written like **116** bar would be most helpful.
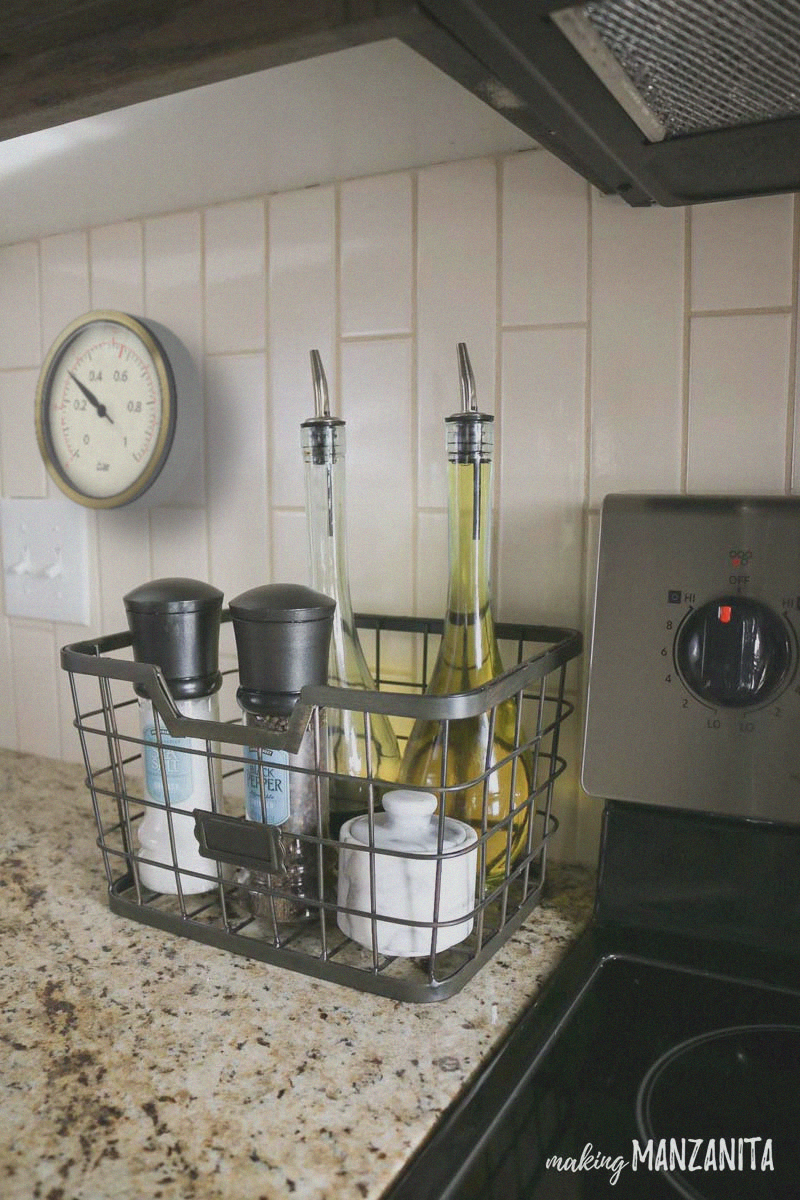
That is **0.3** bar
